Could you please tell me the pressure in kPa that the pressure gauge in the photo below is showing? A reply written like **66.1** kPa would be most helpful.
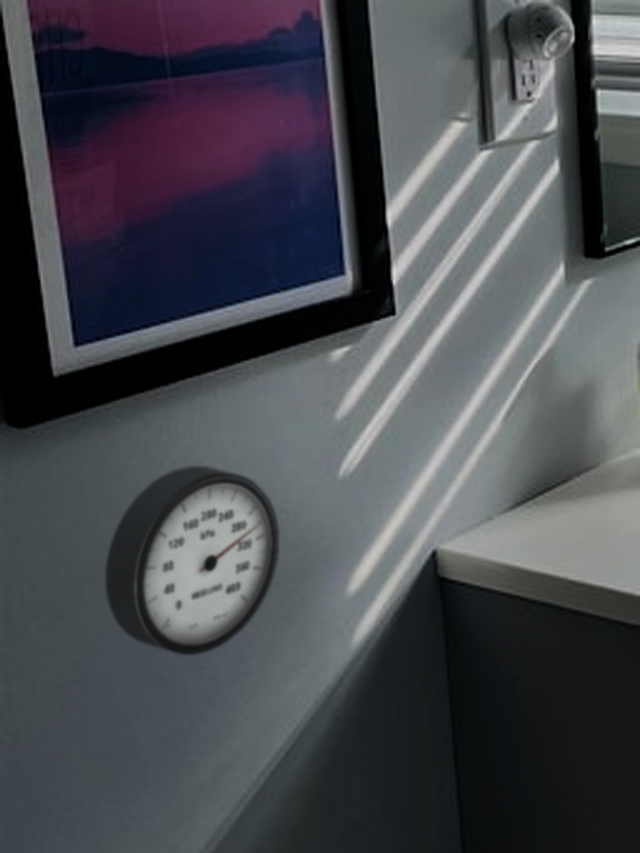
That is **300** kPa
